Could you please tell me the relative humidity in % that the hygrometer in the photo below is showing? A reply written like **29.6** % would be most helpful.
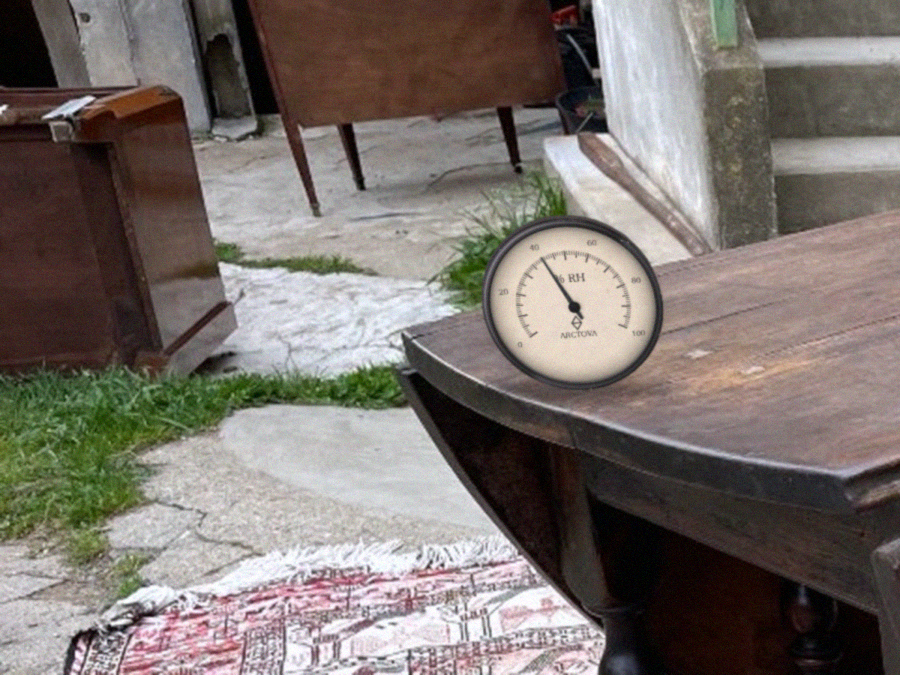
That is **40** %
